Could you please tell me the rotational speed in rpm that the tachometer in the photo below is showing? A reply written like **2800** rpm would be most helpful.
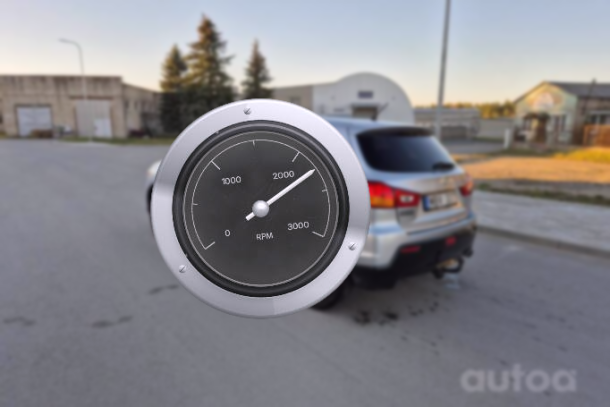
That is **2250** rpm
